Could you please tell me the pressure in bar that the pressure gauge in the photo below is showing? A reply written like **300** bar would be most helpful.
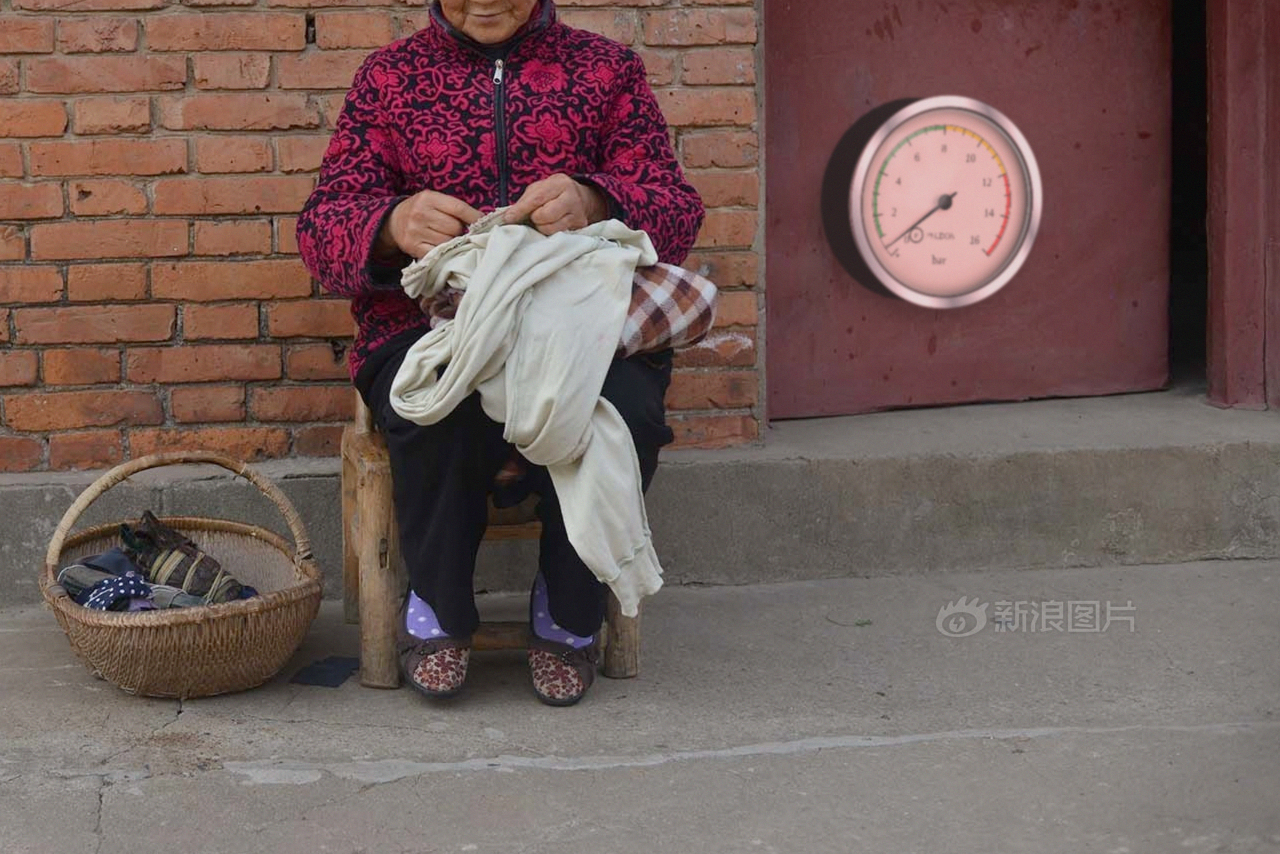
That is **0.5** bar
